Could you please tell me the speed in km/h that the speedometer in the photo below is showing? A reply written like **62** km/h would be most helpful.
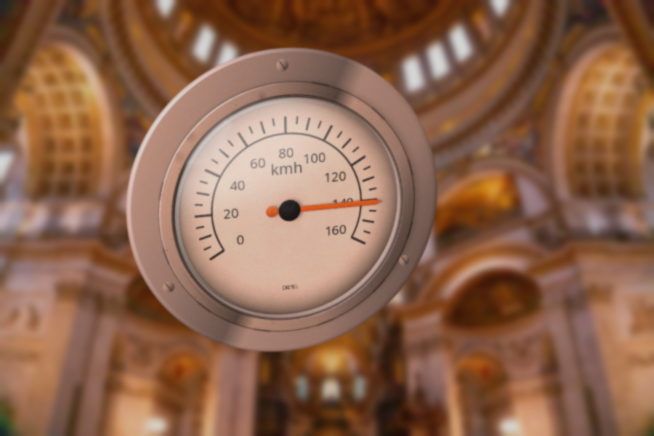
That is **140** km/h
